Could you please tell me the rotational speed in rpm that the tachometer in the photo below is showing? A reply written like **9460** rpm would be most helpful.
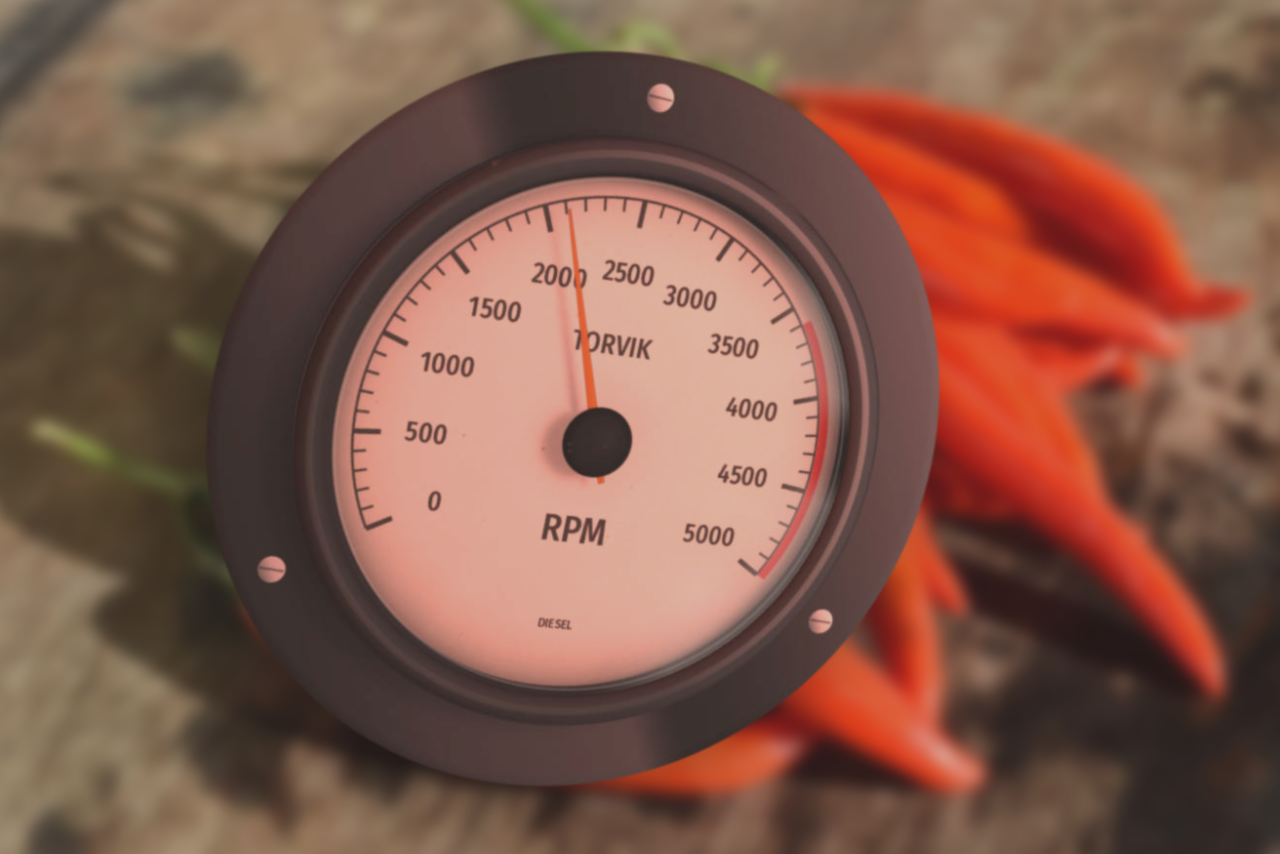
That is **2100** rpm
